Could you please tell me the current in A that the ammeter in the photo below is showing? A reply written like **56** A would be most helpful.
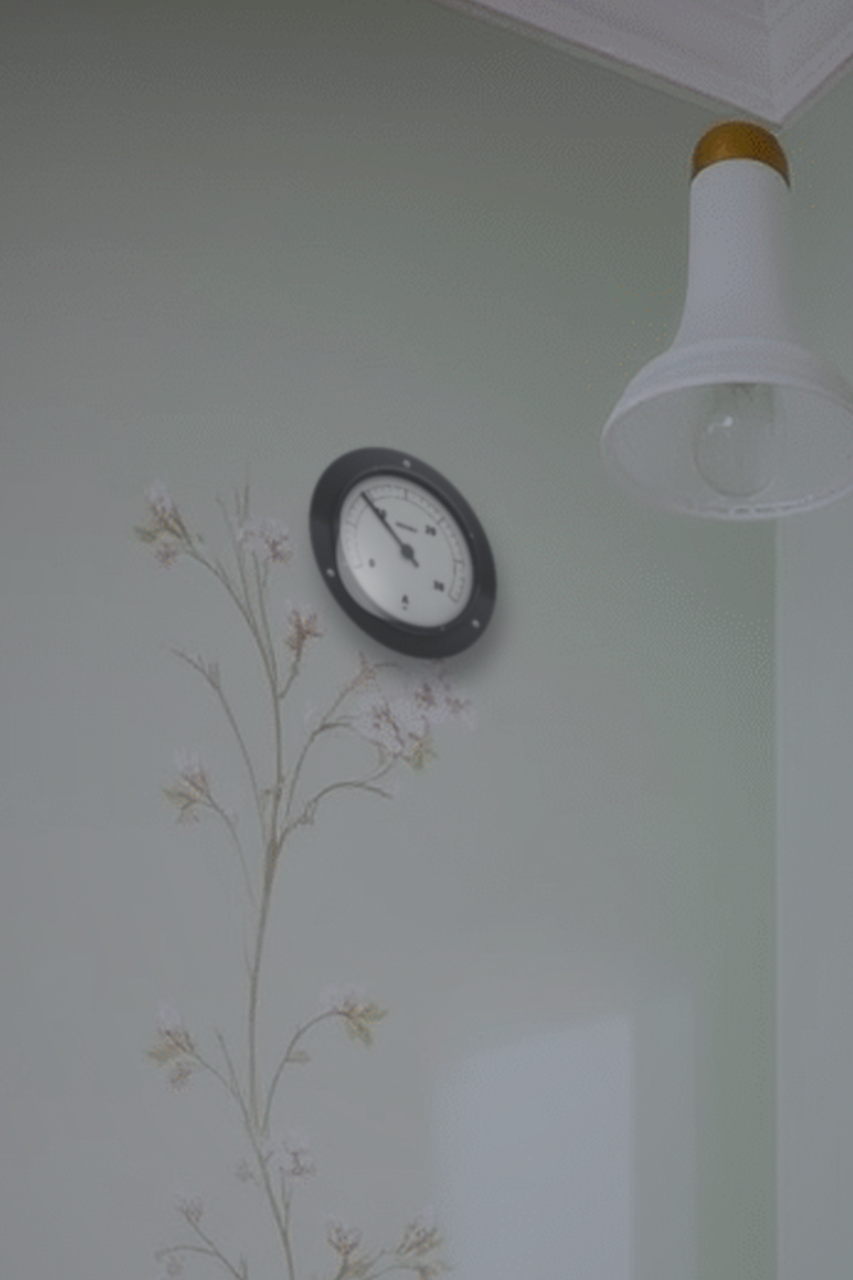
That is **9** A
